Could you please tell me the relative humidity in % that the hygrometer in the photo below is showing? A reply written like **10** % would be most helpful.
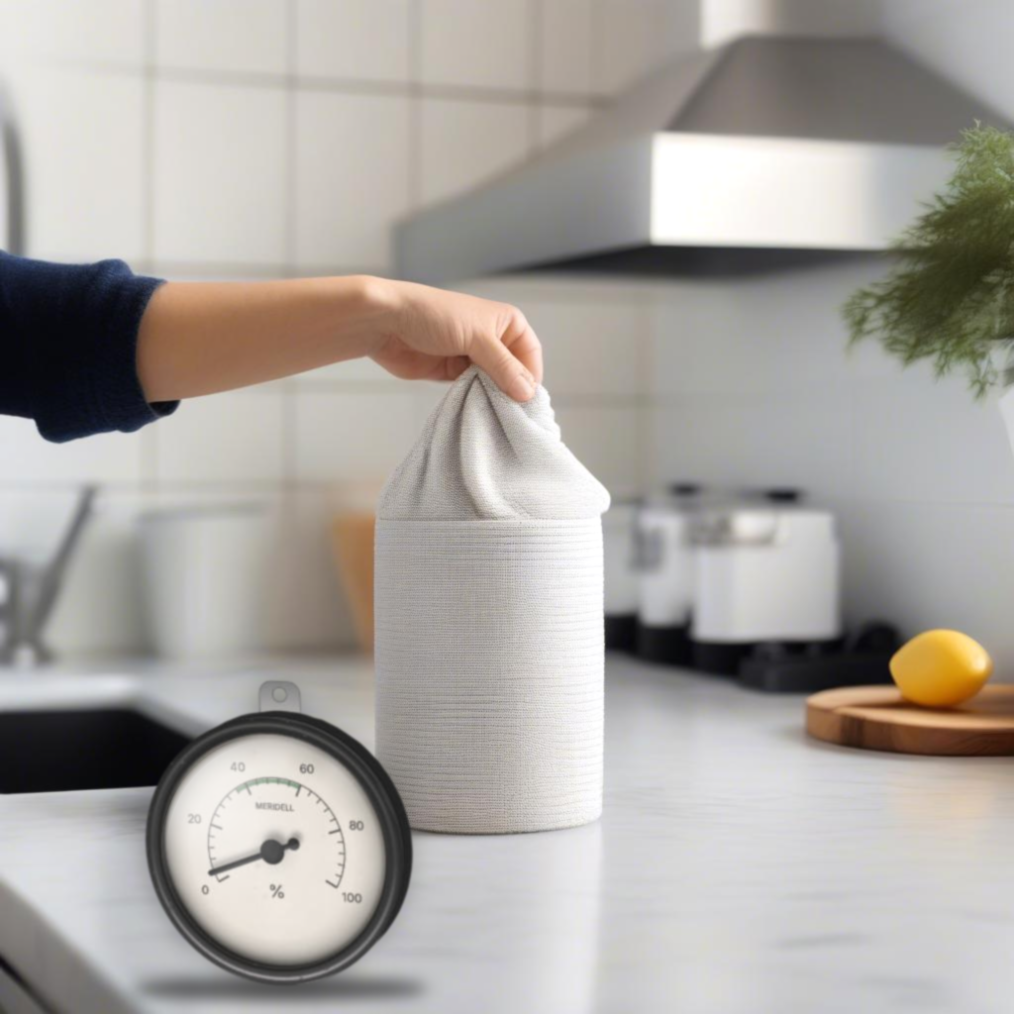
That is **4** %
